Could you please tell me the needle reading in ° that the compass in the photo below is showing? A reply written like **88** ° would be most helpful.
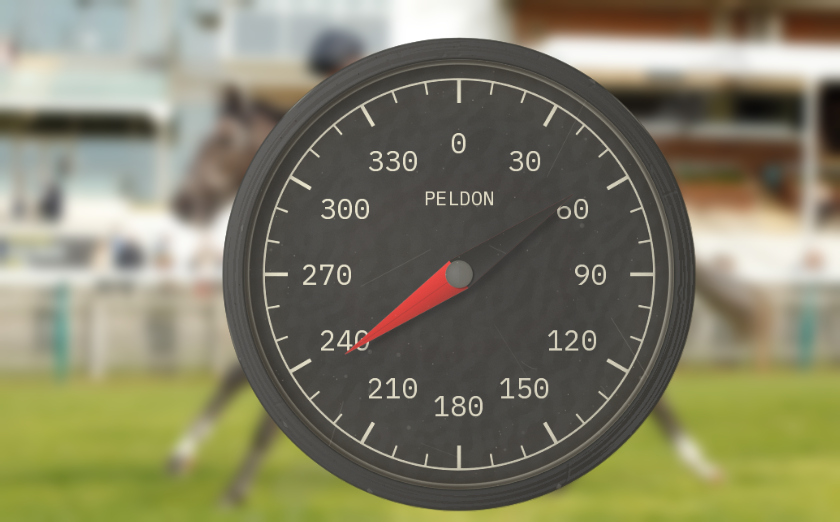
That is **235** °
